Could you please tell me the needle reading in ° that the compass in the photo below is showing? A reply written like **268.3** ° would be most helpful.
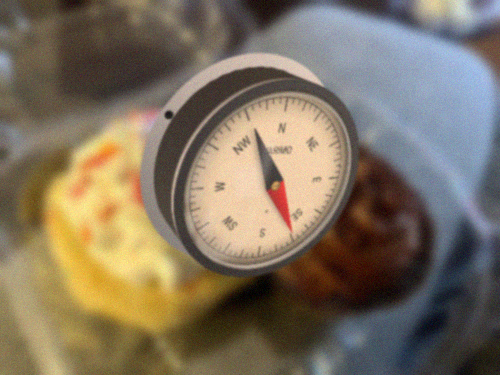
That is **150** °
